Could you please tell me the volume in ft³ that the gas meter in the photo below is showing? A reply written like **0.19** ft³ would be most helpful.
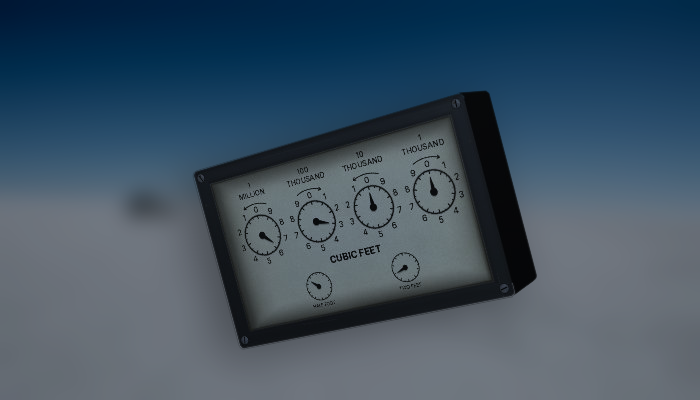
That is **630000** ft³
